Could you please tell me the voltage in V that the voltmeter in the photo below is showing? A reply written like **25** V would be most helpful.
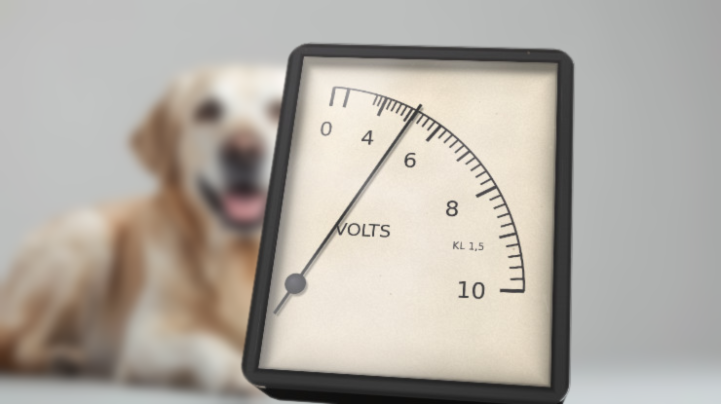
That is **5.2** V
